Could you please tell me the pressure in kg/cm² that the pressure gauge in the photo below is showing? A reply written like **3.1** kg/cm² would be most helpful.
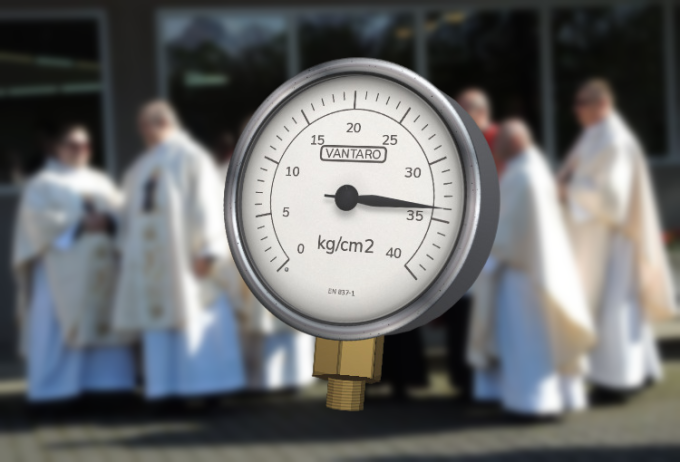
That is **34** kg/cm²
